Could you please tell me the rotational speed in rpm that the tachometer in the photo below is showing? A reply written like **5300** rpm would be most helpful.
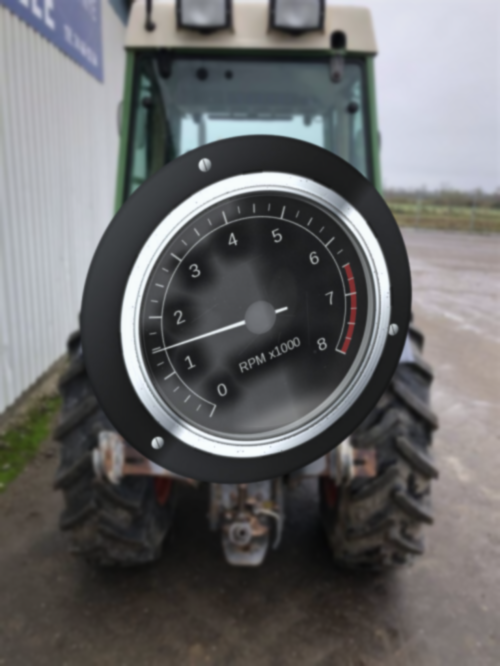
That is **1500** rpm
